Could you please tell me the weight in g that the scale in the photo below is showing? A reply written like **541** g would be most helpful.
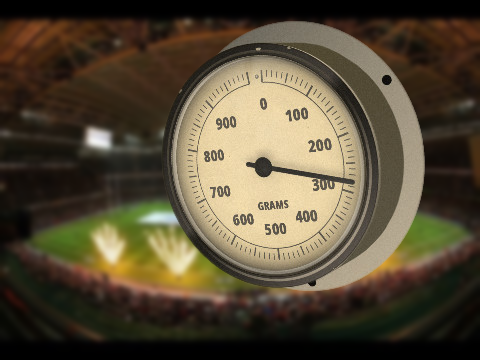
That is **280** g
